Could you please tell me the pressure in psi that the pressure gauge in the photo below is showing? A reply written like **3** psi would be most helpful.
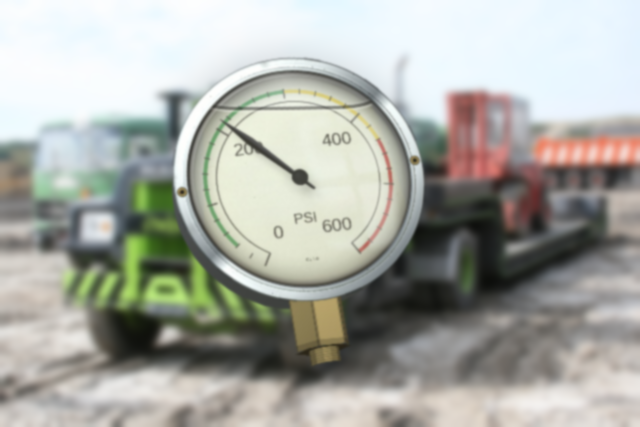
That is **210** psi
